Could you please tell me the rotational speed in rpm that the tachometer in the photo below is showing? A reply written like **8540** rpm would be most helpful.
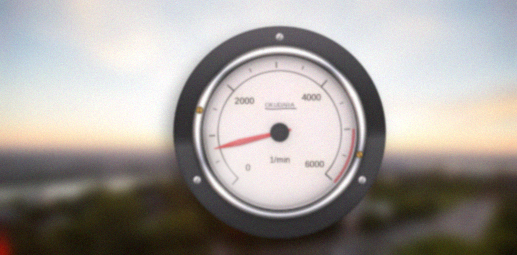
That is **750** rpm
